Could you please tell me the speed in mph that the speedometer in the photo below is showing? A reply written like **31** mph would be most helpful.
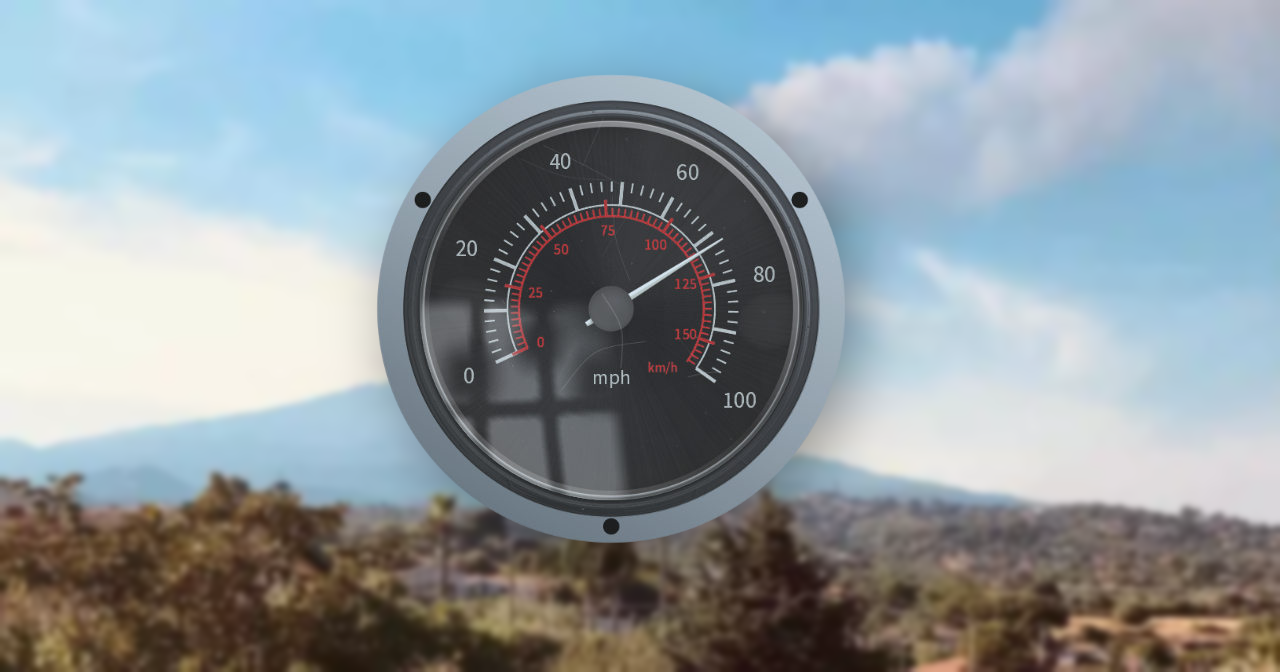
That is **72** mph
